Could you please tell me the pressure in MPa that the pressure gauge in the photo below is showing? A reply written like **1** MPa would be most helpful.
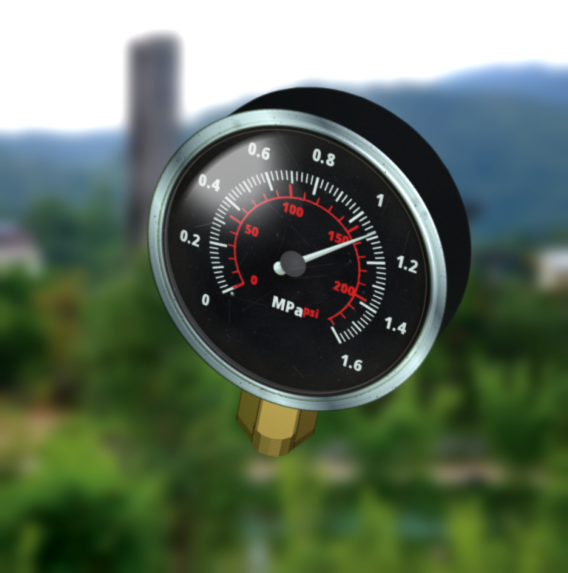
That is **1.08** MPa
